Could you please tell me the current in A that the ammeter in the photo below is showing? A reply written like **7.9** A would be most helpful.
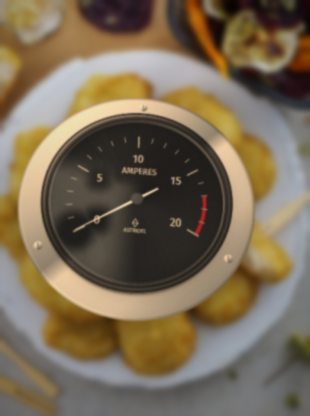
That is **0** A
